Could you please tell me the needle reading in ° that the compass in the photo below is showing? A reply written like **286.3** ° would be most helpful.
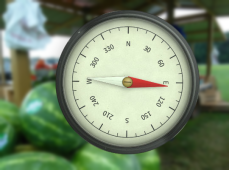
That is **95** °
